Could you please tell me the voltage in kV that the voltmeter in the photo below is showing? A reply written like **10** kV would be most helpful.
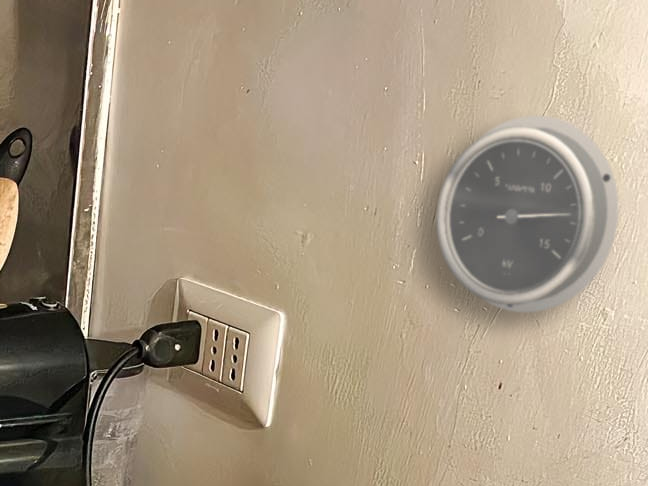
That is **12.5** kV
